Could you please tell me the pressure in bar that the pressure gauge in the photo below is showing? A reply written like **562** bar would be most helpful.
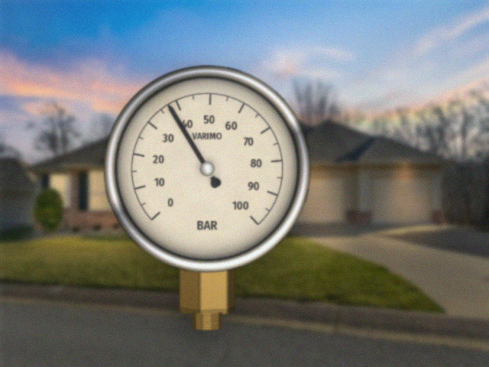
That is **37.5** bar
